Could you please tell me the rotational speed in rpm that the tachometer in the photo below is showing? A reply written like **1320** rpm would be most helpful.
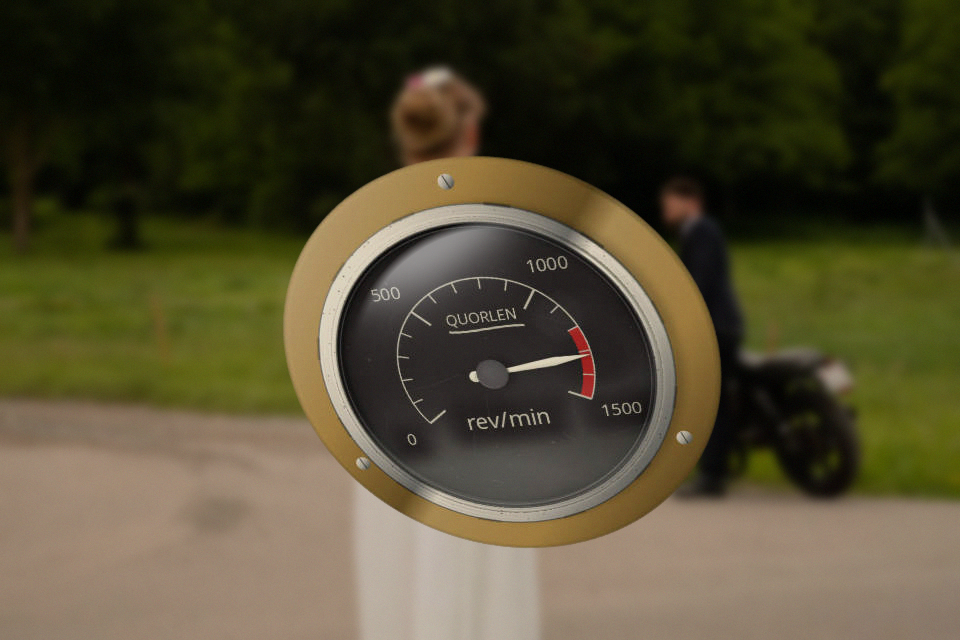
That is **1300** rpm
